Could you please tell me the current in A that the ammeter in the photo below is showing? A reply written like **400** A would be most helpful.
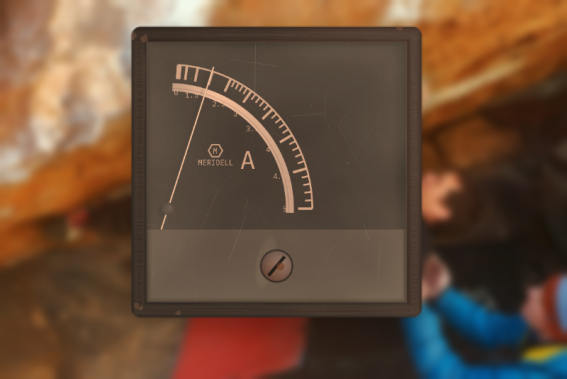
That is **2** A
